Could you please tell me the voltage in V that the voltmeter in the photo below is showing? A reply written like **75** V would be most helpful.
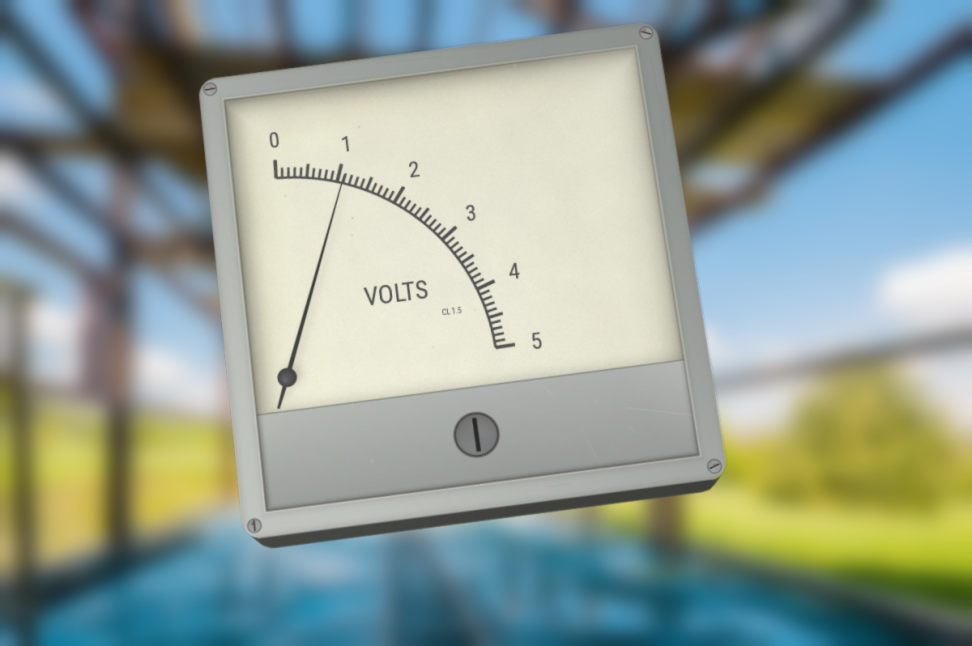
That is **1.1** V
